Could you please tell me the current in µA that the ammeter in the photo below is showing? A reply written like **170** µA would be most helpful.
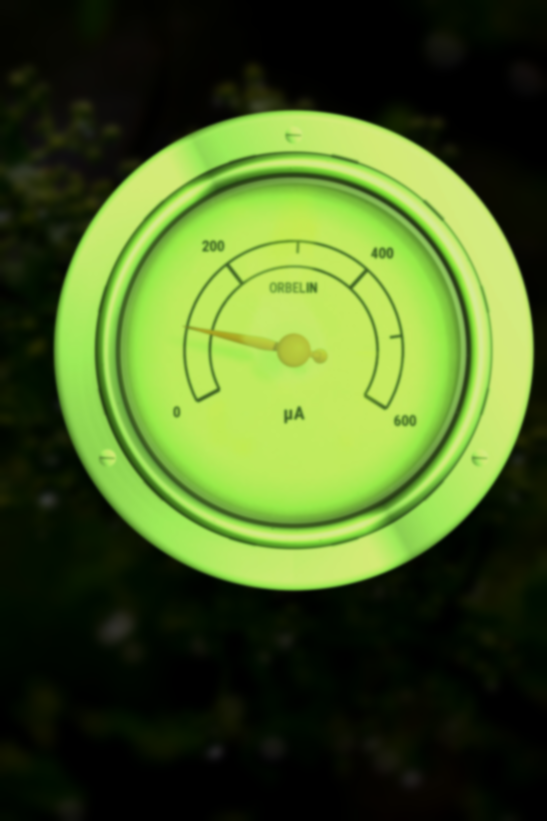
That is **100** µA
